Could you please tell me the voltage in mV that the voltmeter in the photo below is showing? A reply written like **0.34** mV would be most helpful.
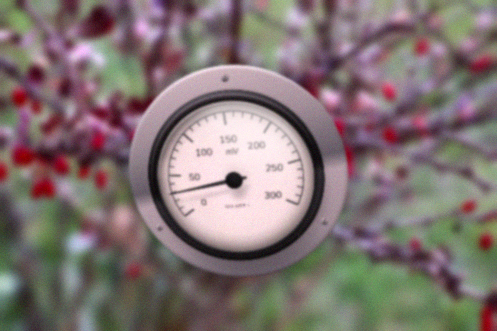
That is **30** mV
